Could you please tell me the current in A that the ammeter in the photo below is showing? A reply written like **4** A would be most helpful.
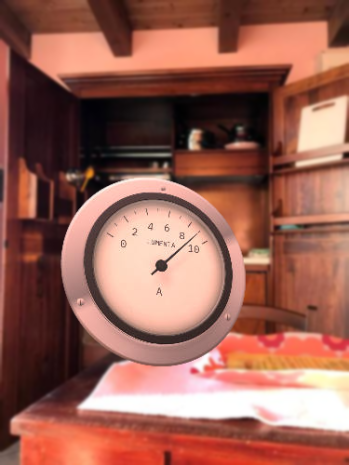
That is **9** A
